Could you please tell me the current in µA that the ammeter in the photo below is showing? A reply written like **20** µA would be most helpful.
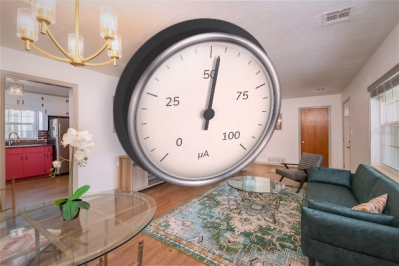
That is **52.5** µA
